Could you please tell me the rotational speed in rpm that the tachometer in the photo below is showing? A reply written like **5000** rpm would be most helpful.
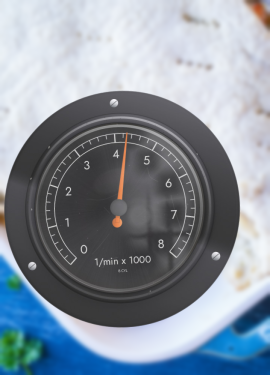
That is **4300** rpm
